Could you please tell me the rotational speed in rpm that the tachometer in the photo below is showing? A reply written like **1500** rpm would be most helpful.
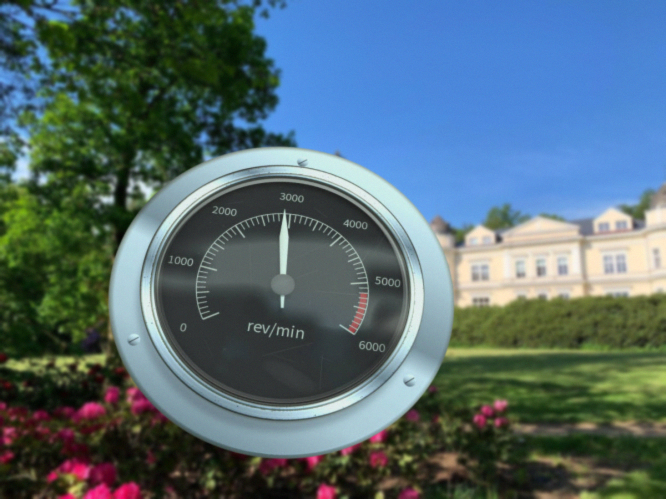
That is **2900** rpm
